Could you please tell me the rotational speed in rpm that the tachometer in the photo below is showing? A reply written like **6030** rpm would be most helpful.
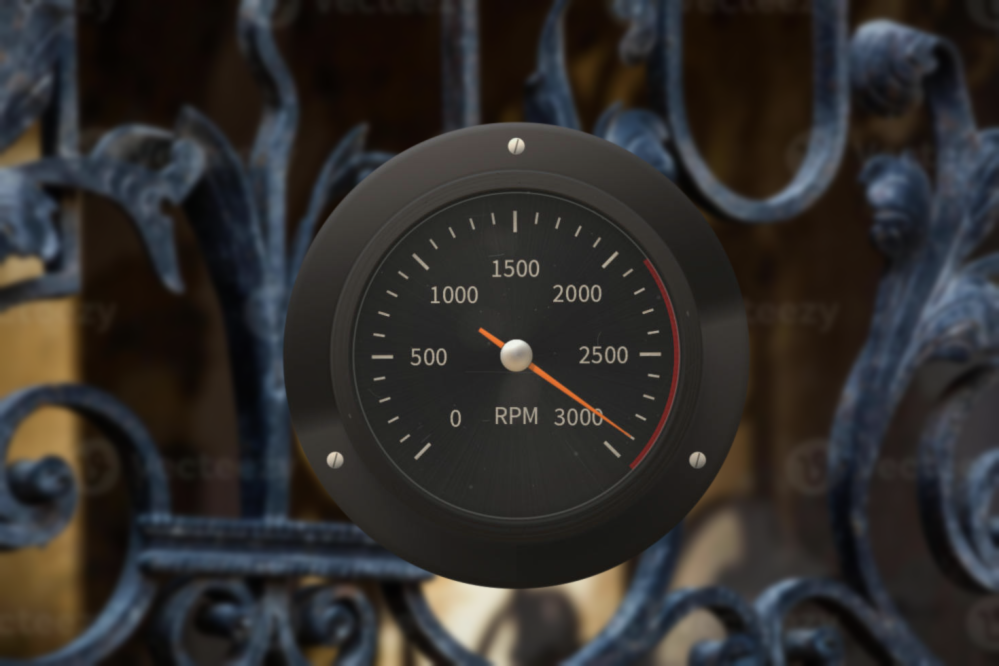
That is **2900** rpm
